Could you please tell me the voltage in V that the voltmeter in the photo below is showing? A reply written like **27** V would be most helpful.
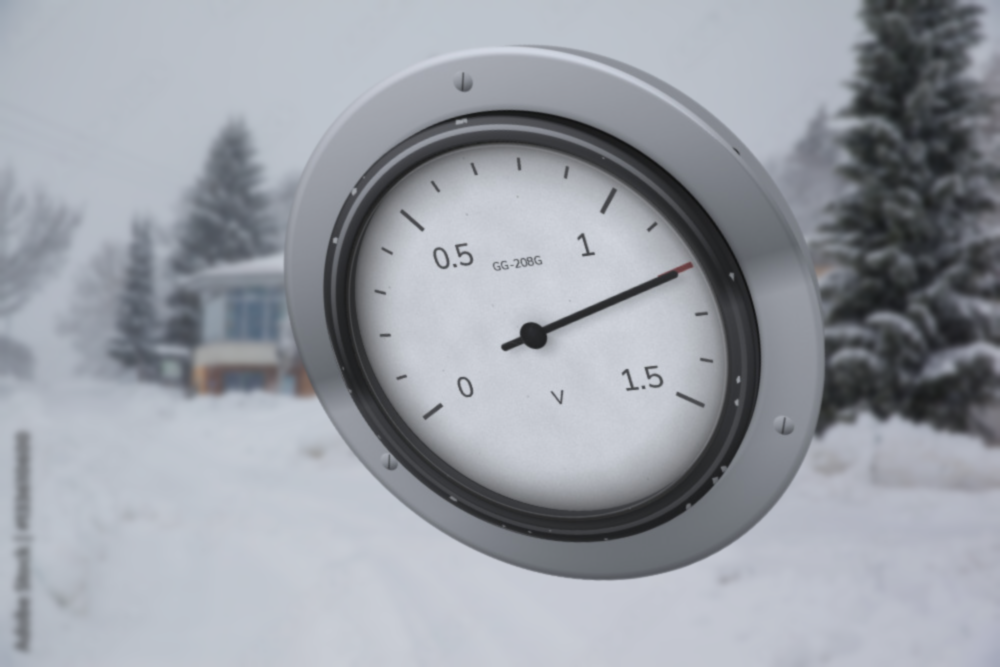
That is **1.2** V
